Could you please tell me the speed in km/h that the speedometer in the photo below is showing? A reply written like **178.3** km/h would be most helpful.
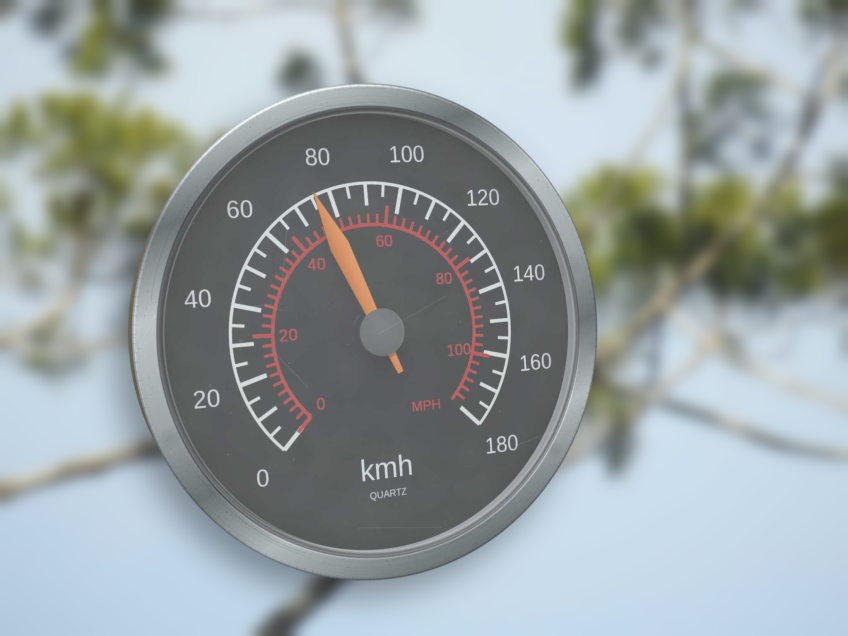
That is **75** km/h
